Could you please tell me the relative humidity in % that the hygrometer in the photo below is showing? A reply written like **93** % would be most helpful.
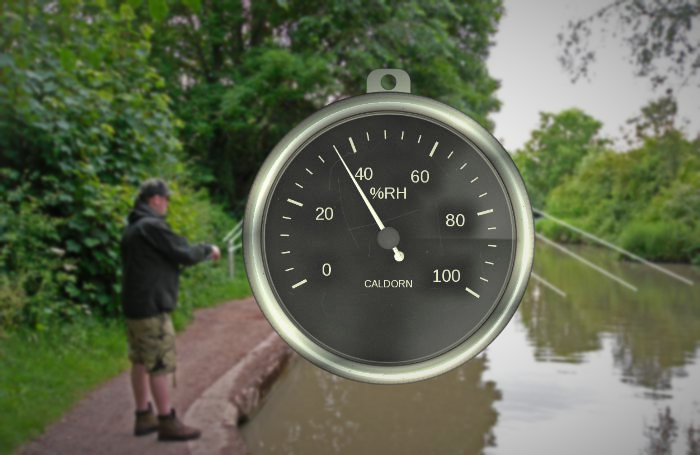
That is **36** %
